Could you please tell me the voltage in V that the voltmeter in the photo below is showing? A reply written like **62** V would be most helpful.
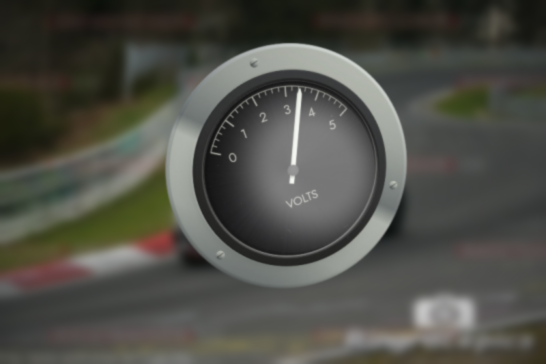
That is **3.4** V
